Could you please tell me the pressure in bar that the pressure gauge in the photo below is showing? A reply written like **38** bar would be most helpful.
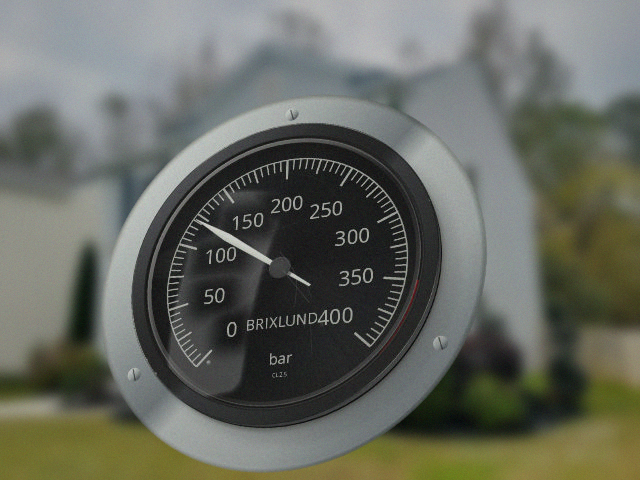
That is **120** bar
